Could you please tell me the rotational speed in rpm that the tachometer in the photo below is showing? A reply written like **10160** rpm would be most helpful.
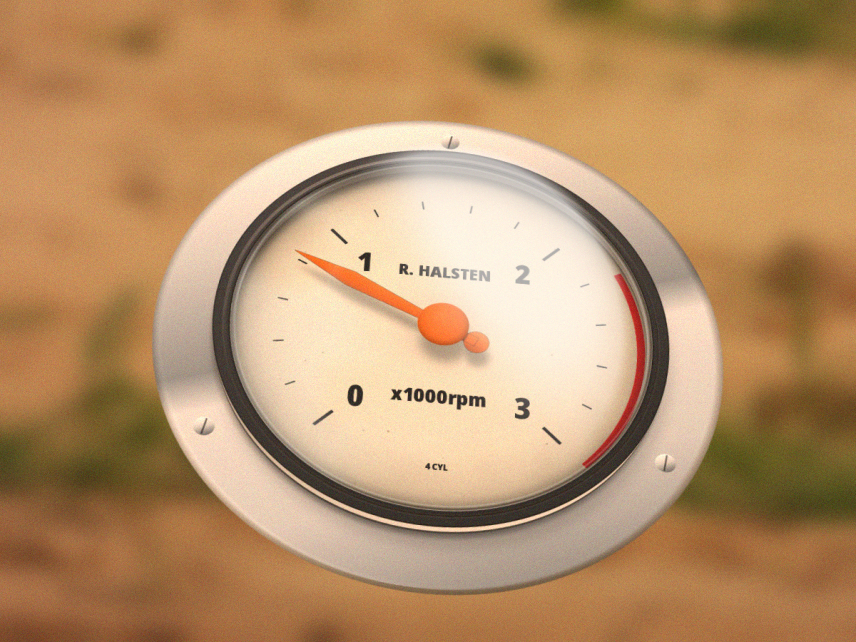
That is **800** rpm
